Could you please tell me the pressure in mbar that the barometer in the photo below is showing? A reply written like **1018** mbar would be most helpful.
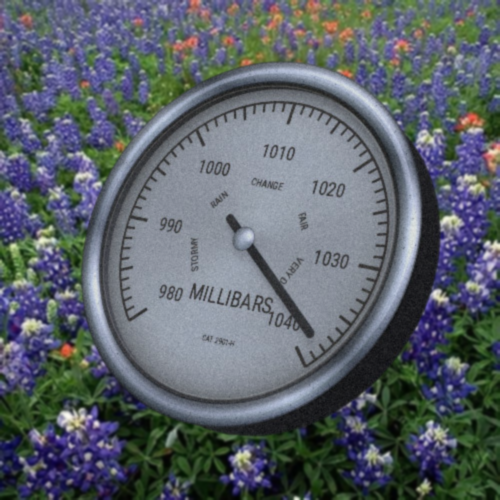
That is **1038** mbar
